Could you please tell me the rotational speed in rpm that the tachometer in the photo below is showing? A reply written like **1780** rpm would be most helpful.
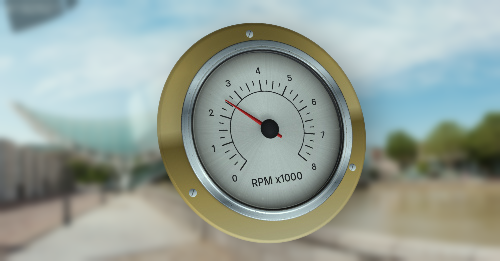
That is **2500** rpm
